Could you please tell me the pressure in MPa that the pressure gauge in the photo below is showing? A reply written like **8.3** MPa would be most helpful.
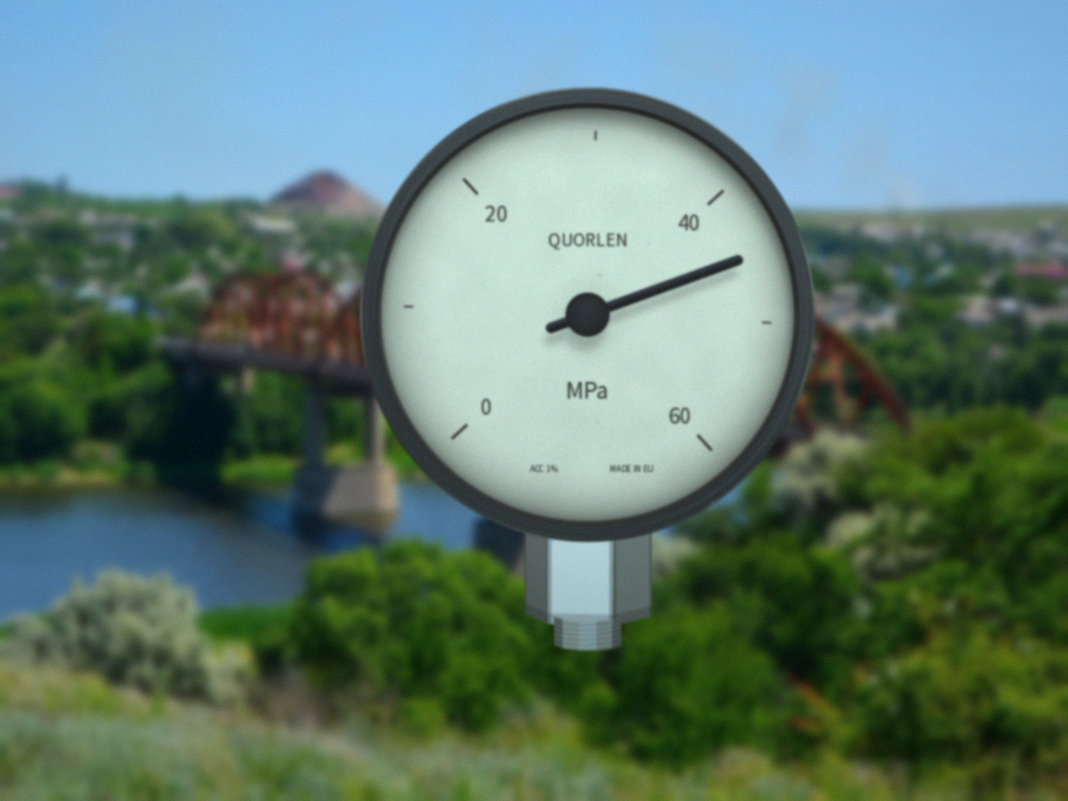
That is **45** MPa
